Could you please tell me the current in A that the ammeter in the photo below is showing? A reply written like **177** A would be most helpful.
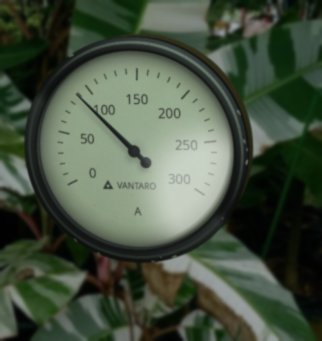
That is **90** A
